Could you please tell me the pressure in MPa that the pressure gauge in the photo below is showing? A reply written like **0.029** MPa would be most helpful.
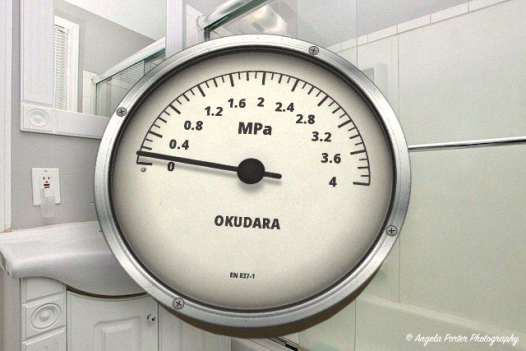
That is **0.1** MPa
